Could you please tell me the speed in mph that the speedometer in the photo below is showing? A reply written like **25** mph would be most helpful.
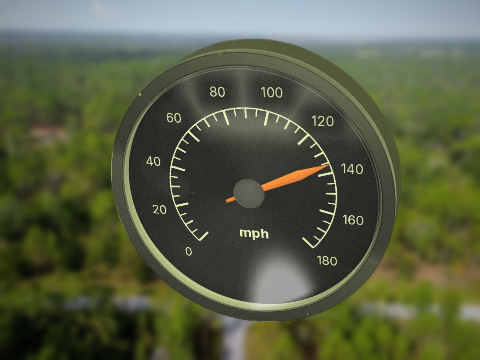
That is **135** mph
